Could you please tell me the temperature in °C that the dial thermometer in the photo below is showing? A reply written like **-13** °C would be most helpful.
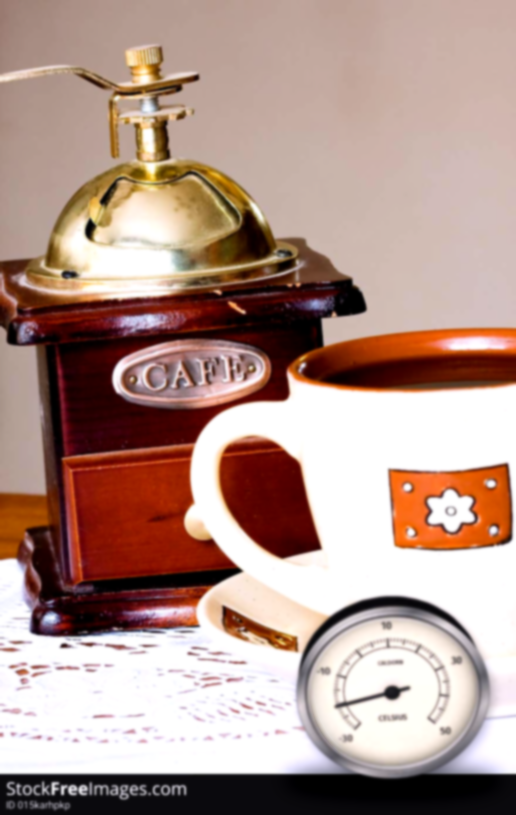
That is **-20** °C
